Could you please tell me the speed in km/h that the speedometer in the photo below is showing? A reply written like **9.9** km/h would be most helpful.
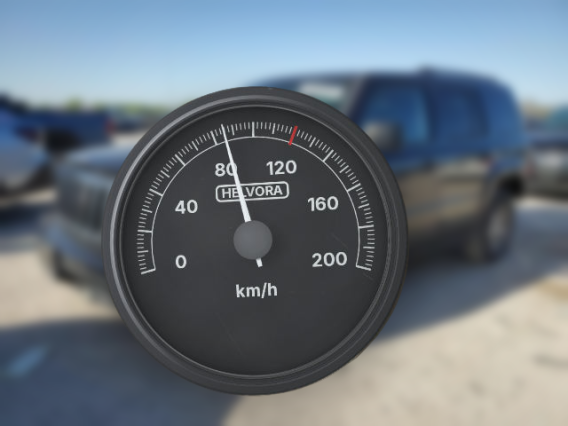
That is **86** km/h
